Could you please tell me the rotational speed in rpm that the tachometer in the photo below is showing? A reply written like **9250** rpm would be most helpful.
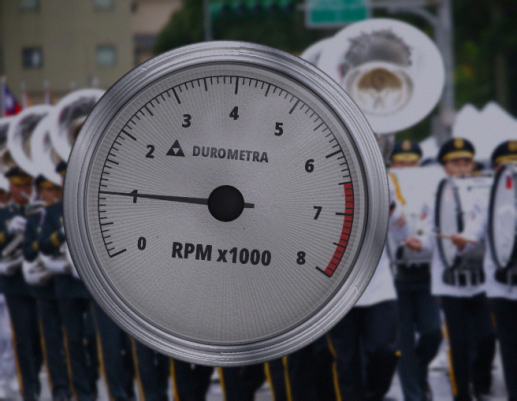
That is **1000** rpm
